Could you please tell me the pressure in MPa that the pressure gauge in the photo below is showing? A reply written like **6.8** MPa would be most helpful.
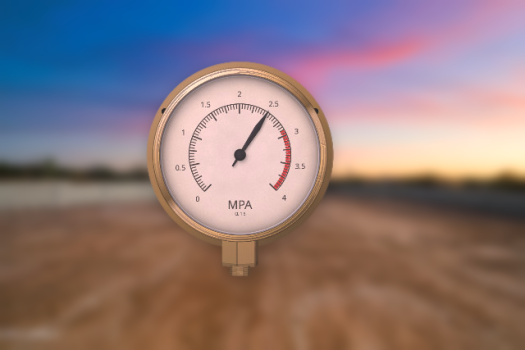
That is **2.5** MPa
